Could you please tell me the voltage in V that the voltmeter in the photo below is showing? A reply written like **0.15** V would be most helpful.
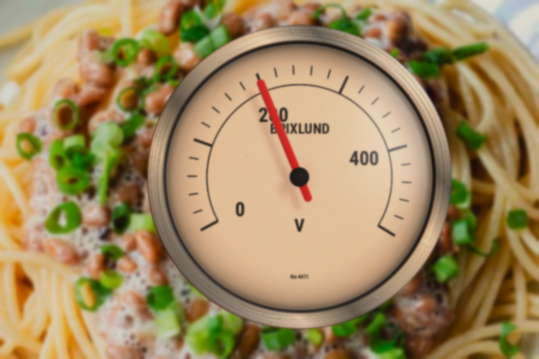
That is **200** V
